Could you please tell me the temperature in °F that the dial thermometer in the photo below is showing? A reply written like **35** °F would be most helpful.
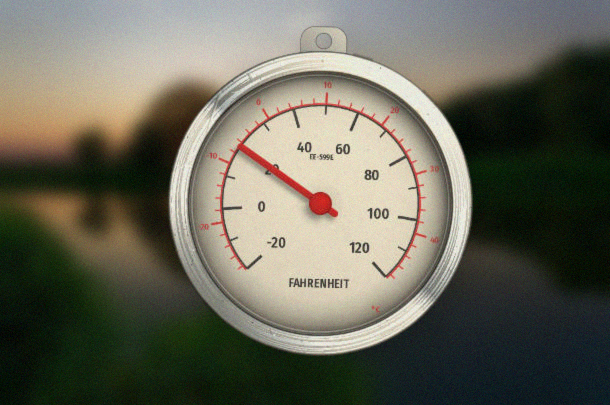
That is **20** °F
